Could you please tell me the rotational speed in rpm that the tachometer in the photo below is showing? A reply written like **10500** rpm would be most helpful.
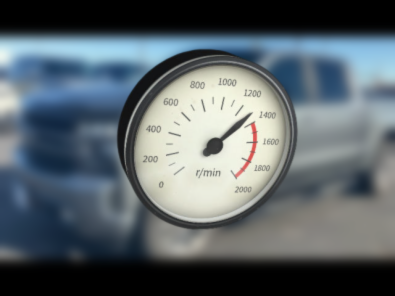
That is **1300** rpm
